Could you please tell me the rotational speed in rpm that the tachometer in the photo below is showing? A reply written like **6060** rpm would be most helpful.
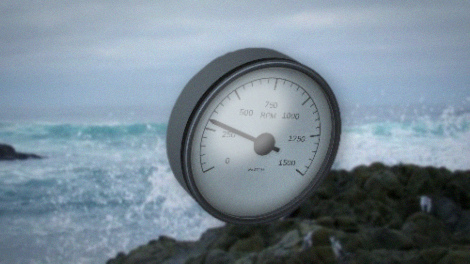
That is **300** rpm
